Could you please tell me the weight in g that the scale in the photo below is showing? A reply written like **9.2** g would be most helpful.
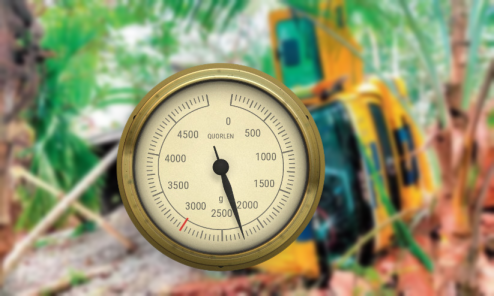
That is **2250** g
